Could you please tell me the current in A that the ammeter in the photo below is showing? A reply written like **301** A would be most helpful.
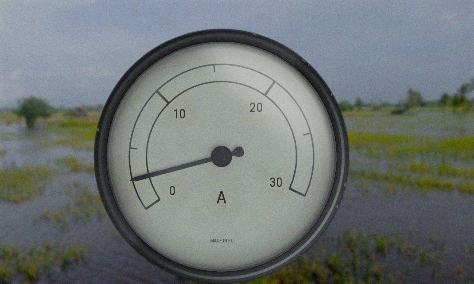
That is **2.5** A
